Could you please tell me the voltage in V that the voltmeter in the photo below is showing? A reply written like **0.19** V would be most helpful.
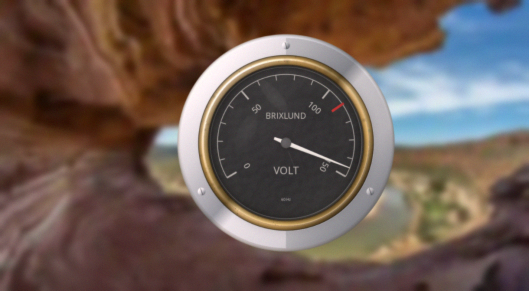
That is **145** V
